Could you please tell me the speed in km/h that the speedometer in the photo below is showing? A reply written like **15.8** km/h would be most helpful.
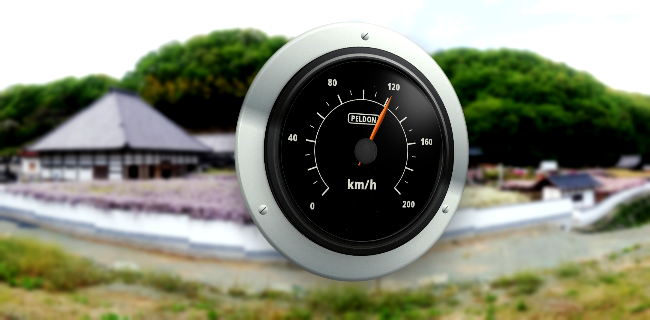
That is **120** km/h
